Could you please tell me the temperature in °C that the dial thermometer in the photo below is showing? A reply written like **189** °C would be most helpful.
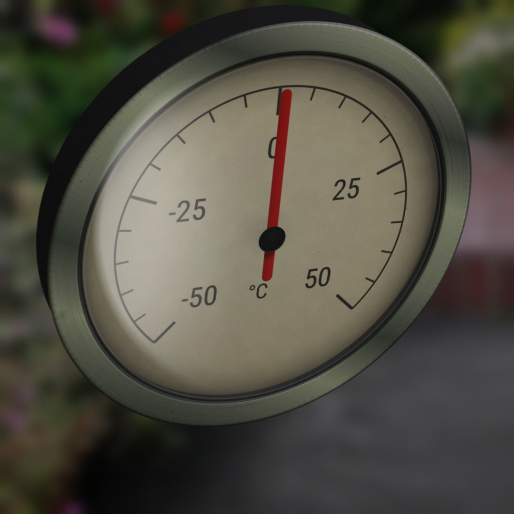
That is **0** °C
